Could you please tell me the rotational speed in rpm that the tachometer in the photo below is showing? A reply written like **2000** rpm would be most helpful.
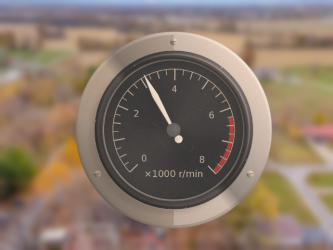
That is **3125** rpm
